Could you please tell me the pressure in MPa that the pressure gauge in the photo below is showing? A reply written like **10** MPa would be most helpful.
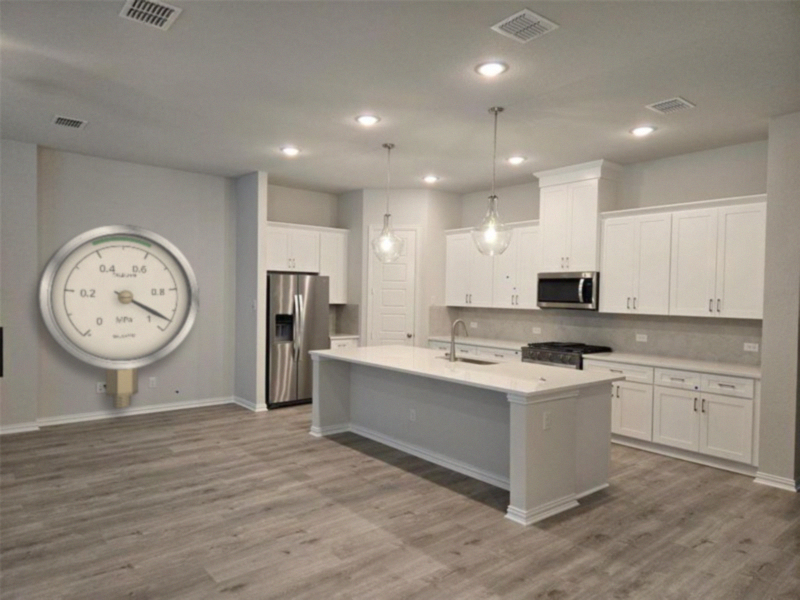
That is **0.95** MPa
